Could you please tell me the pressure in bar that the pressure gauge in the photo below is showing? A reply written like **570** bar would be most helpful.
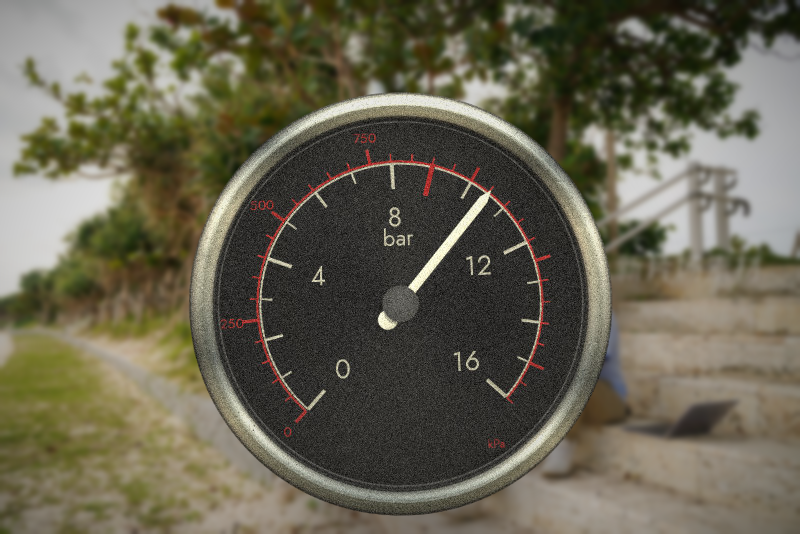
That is **10.5** bar
